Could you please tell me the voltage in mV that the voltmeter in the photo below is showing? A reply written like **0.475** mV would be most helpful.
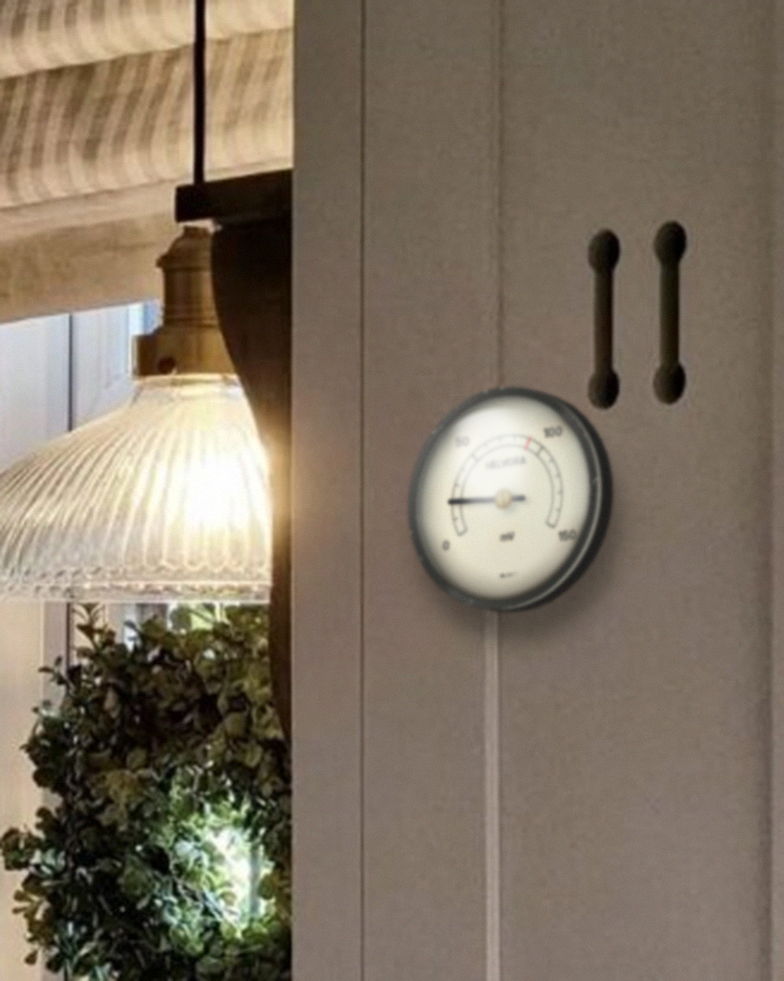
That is **20** mV
